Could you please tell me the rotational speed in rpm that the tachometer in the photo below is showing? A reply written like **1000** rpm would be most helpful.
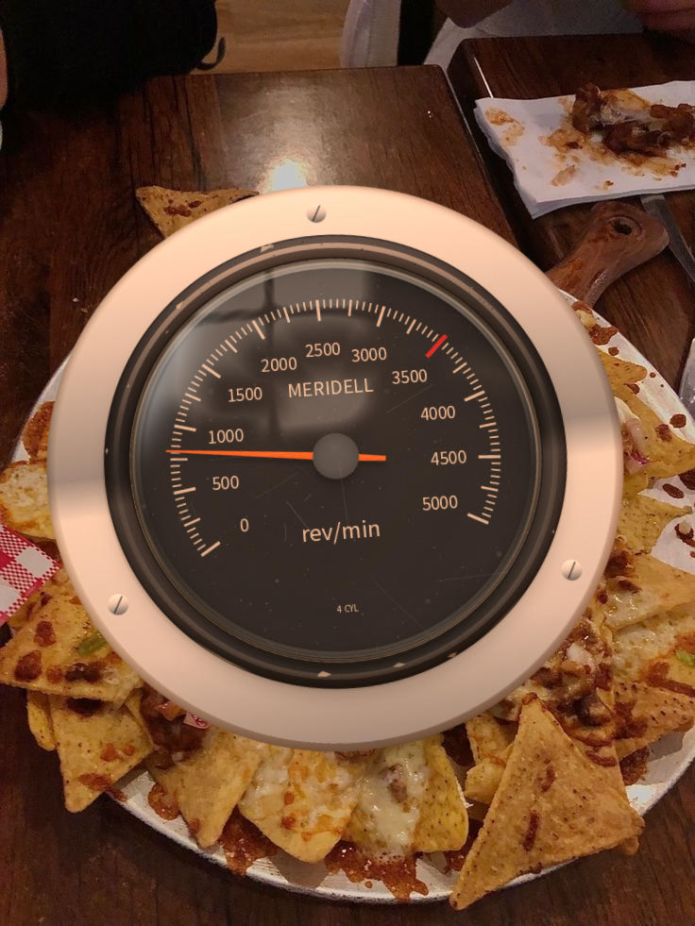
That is **800** rpm
